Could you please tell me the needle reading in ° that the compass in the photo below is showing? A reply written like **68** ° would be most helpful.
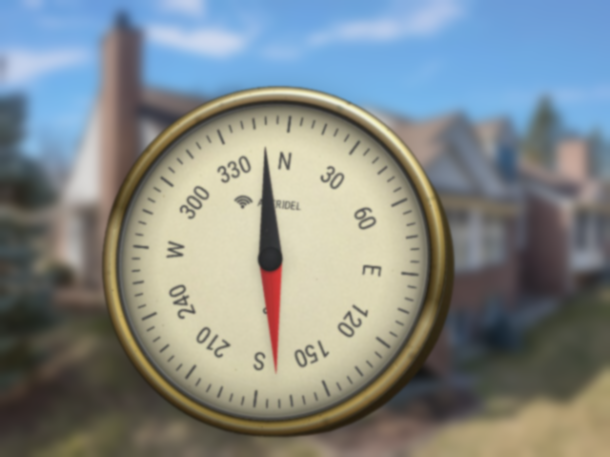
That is **170** °
